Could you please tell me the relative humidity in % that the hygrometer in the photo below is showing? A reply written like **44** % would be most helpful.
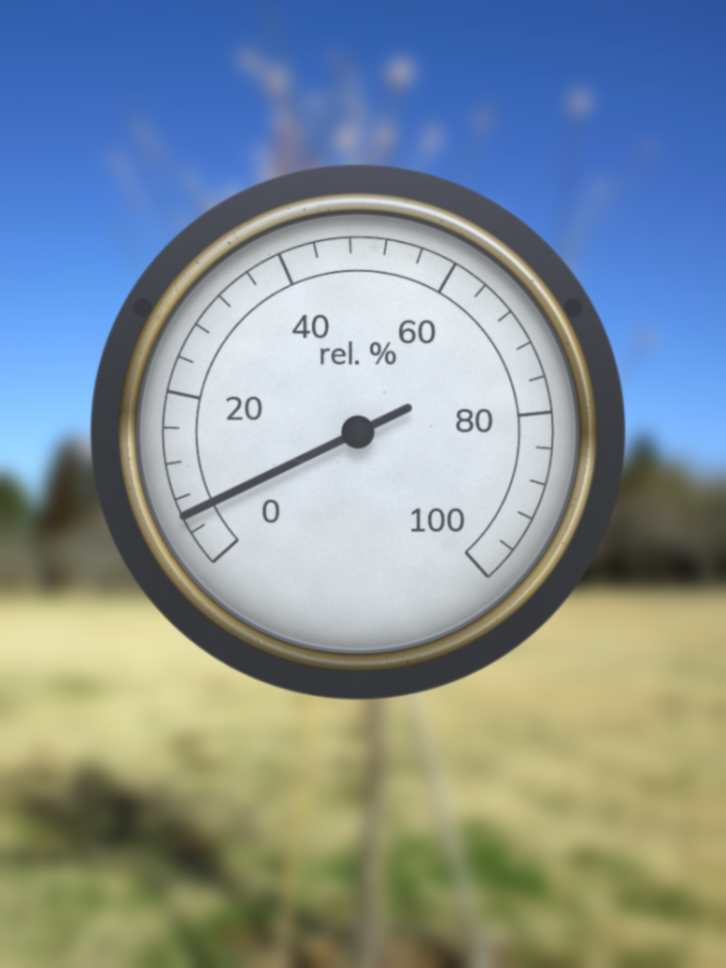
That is **6** %
